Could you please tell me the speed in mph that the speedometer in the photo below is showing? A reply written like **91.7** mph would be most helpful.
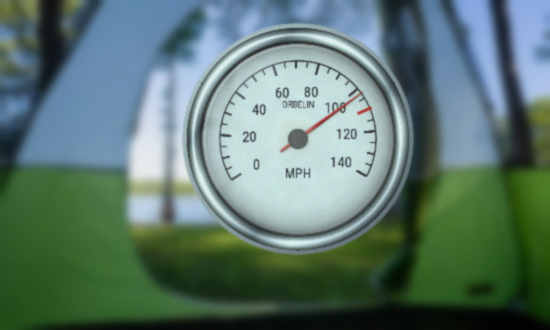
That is **102.5** mph
